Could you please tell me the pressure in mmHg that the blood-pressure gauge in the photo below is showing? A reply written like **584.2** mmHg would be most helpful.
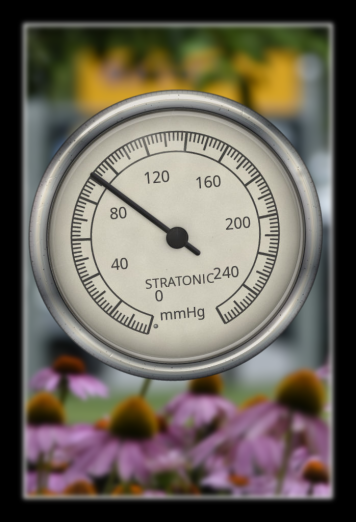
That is **92** mmHg
